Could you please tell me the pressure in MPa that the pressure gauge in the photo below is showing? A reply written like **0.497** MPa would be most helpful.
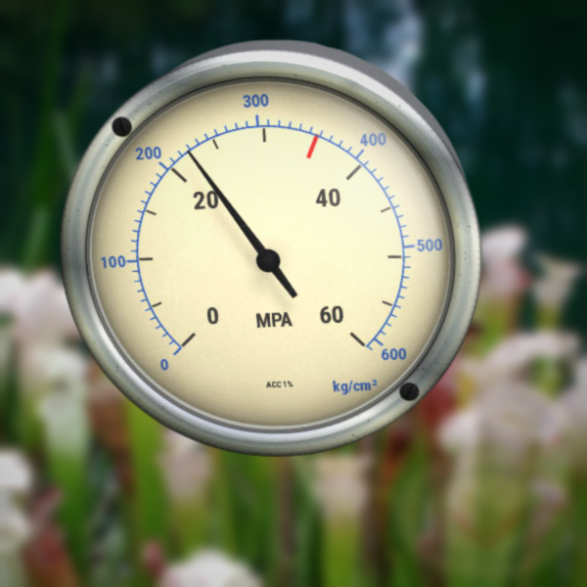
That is **22.5** MPa
